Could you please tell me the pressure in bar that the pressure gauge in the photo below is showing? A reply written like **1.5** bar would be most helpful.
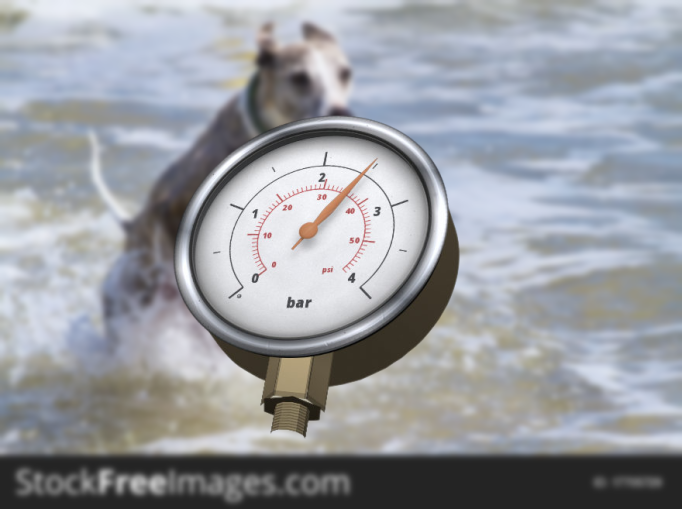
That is **2.5** bar
